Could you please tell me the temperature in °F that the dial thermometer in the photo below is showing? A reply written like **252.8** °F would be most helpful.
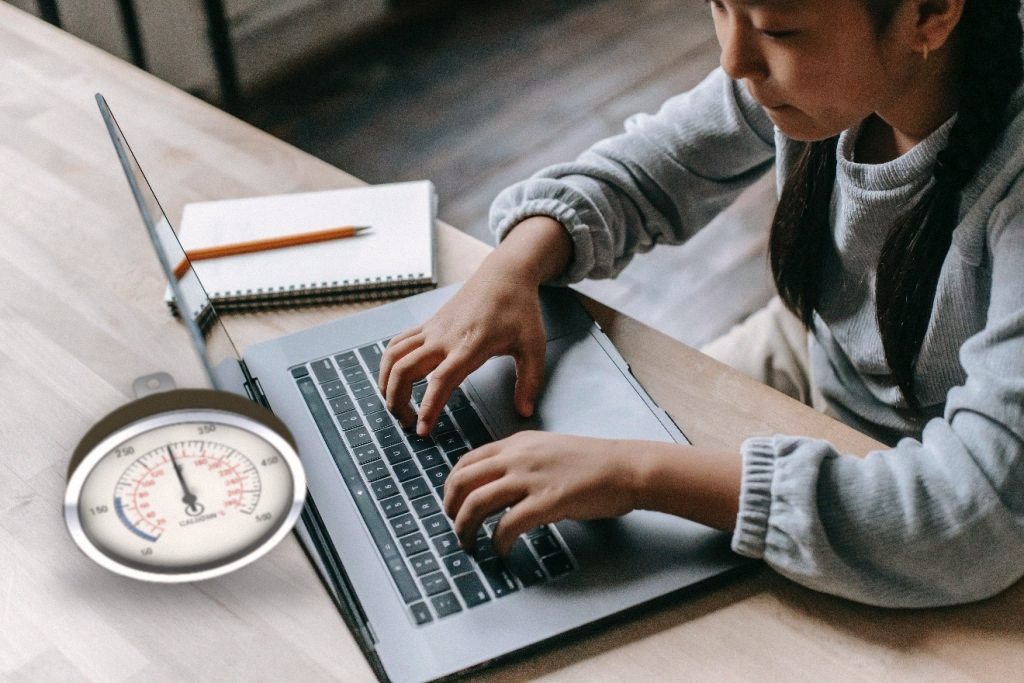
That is **300** °F
